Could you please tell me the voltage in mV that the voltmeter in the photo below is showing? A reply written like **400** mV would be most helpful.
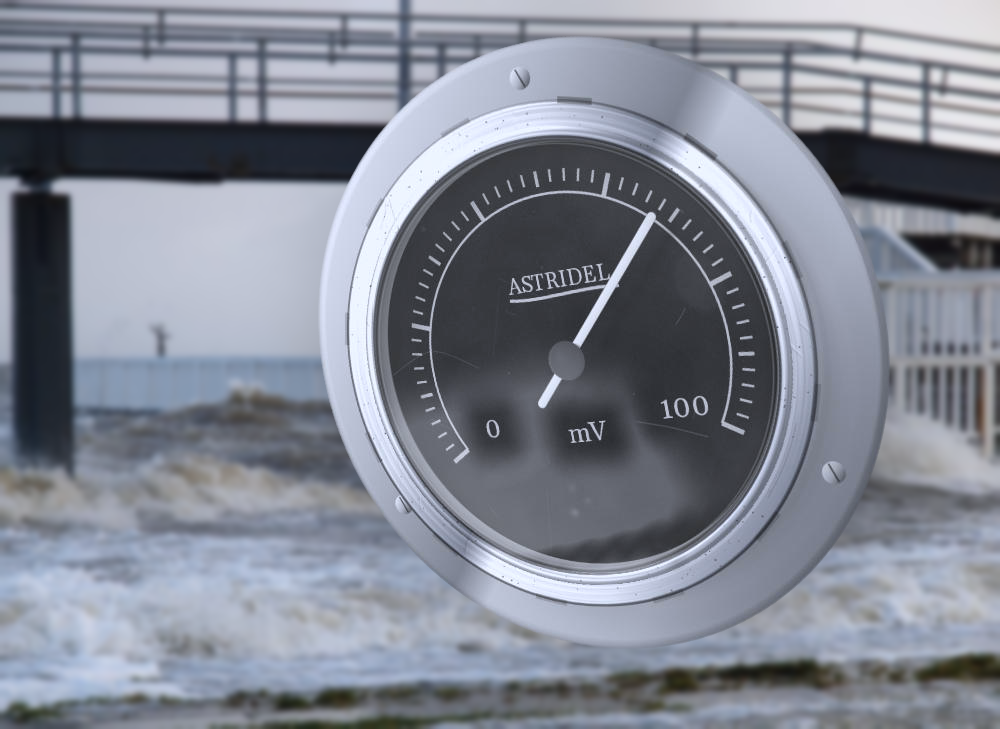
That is **68** mV
